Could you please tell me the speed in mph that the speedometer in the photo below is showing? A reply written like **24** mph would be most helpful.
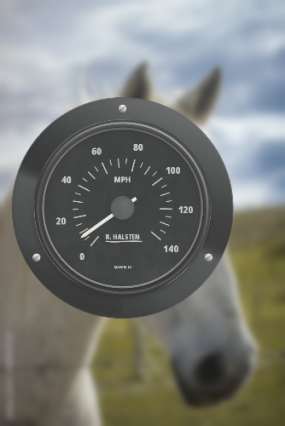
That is **7.5** mph
